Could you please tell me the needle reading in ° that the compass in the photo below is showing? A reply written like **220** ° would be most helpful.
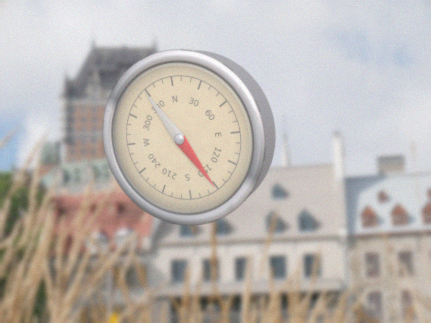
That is **150** °
